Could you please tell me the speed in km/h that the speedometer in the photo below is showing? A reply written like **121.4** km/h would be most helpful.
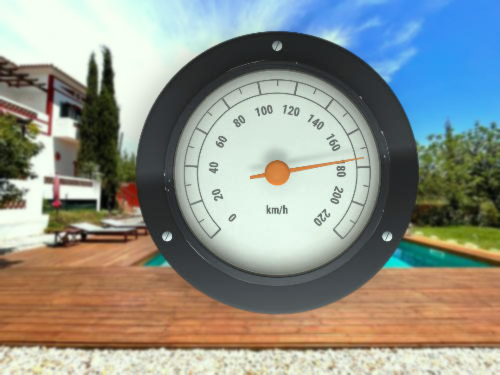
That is **175** km/h
